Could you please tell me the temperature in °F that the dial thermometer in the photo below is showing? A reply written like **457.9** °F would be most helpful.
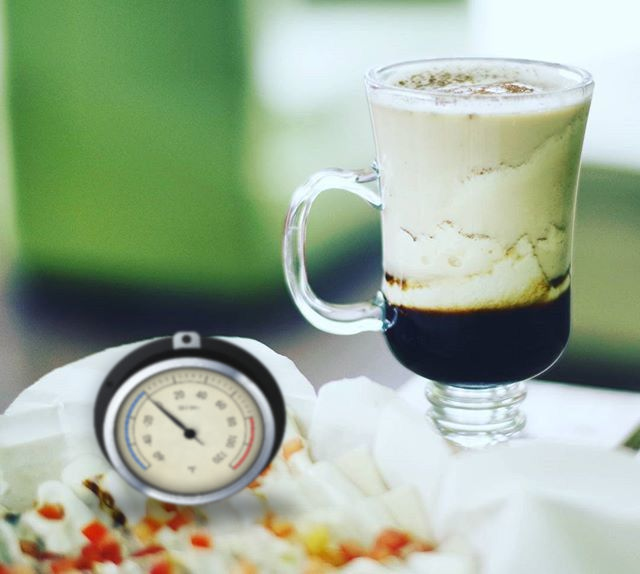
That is **0** °F
